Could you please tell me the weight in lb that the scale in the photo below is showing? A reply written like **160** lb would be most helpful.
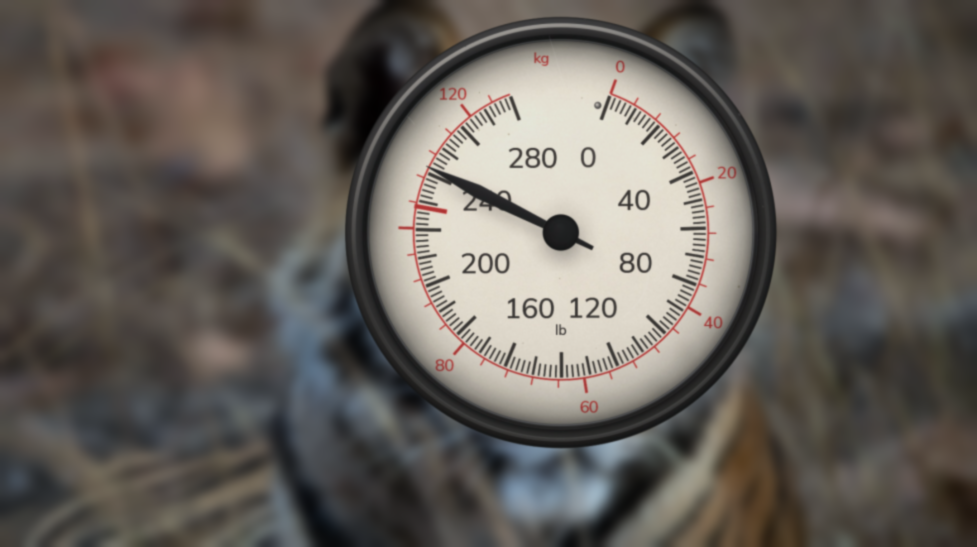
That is **242** lb
